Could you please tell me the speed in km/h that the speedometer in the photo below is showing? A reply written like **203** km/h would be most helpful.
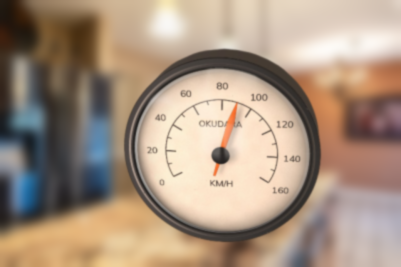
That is **90** km/h
